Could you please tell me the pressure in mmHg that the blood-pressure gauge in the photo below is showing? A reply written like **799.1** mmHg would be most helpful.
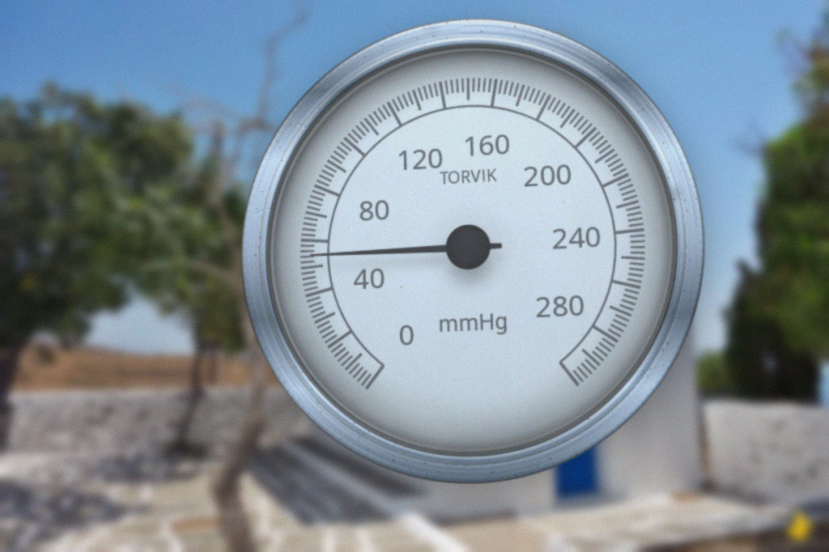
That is **54** mmHg
